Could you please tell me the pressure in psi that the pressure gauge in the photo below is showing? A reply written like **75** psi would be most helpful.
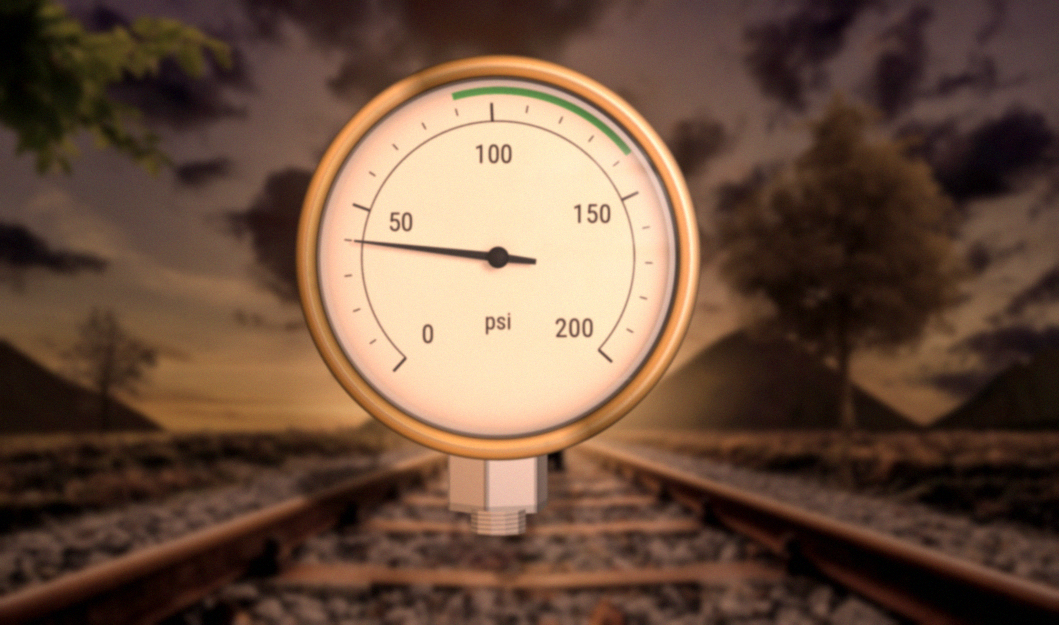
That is **40** psi
